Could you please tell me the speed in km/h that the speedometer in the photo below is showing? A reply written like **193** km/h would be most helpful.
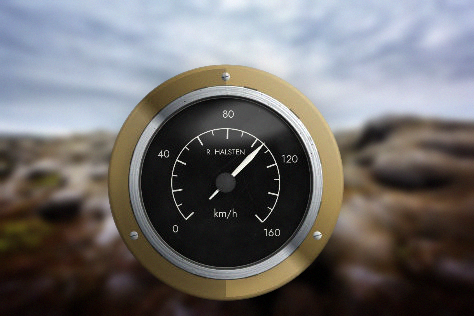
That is **105** km/h
